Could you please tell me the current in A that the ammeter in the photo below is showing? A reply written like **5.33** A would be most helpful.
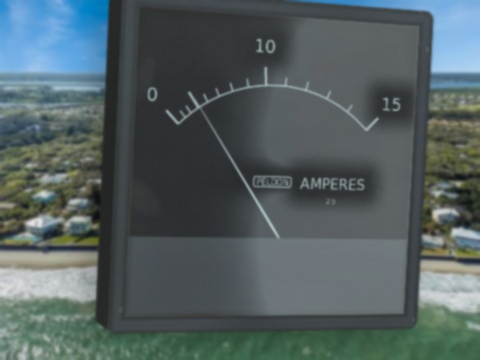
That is **5** A
